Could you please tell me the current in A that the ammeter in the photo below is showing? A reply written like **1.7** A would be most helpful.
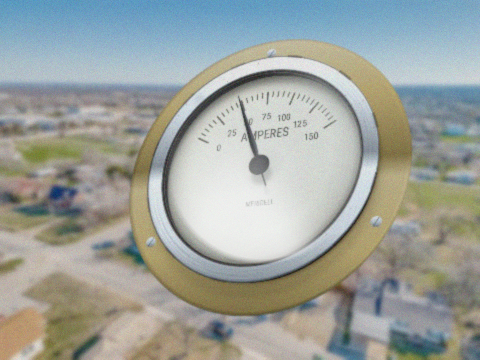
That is **50** A
